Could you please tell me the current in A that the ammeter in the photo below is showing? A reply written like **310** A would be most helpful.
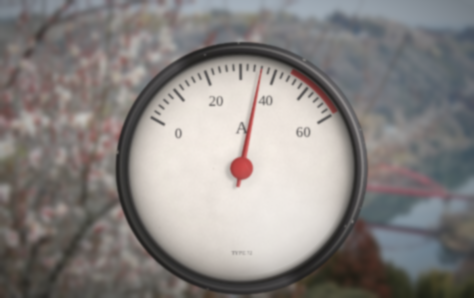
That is **36** A
